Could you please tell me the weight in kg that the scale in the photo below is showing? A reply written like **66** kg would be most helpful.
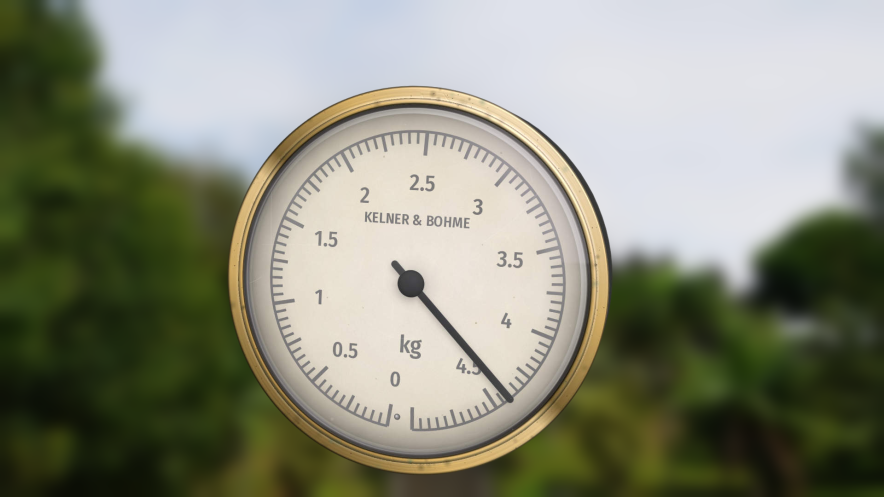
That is **4.4** kg
